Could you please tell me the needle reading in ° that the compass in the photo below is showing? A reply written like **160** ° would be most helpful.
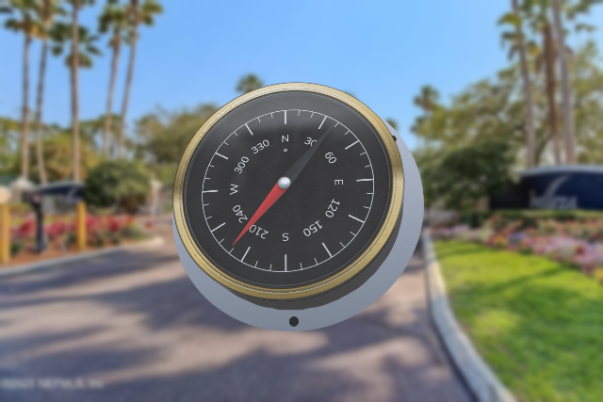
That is **220** °
